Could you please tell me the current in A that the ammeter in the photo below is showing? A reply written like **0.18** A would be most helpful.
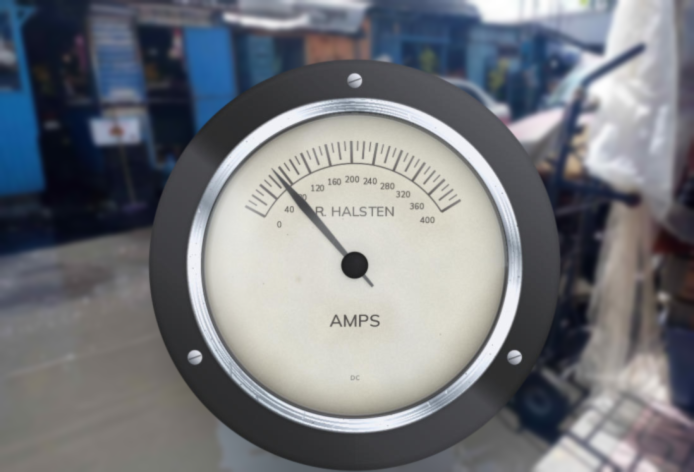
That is **70** A
